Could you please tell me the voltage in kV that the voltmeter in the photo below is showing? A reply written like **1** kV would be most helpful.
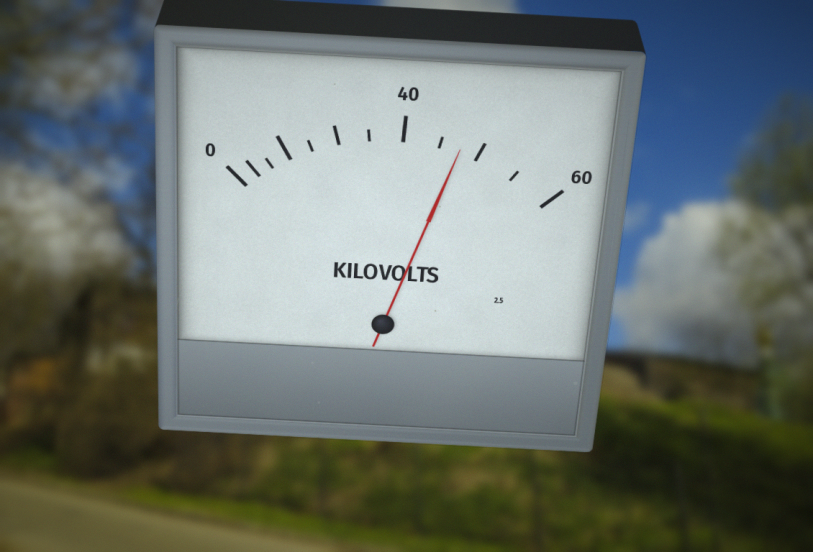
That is **47.5** kV
